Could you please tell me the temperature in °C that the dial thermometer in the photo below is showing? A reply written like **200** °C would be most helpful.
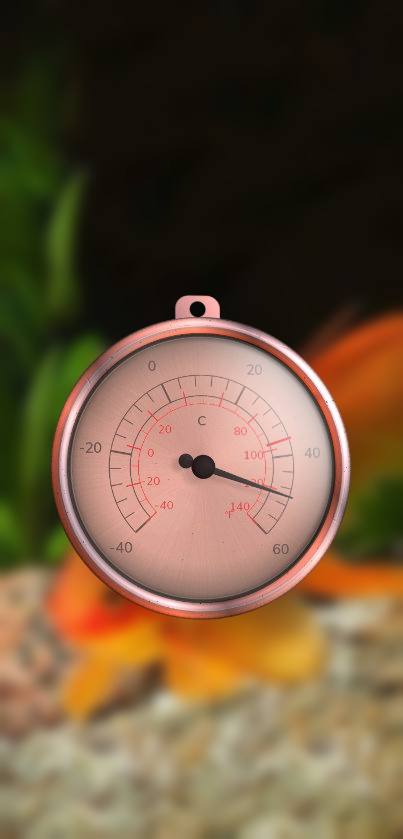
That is **50** °C
